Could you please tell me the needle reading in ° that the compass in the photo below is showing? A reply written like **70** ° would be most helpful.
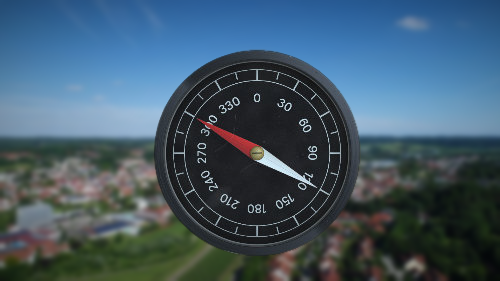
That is **300** °
